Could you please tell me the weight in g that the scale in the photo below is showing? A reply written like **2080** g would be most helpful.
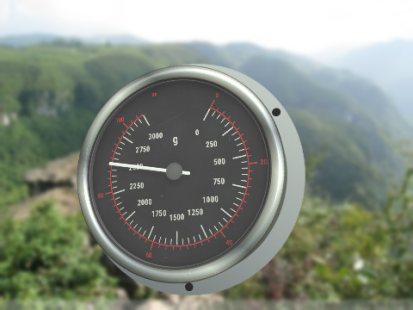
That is **2500** g
